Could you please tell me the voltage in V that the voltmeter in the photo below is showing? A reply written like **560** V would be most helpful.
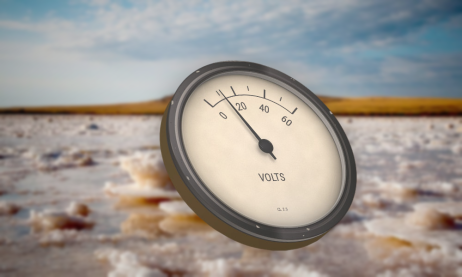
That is **10** V
